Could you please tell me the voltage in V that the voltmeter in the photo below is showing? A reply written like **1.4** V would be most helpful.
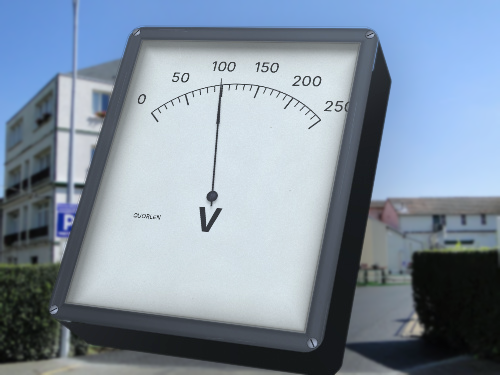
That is **100** V
